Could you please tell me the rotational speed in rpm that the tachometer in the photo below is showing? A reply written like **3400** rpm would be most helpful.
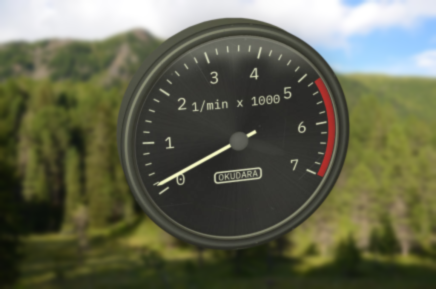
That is **200** rpm
